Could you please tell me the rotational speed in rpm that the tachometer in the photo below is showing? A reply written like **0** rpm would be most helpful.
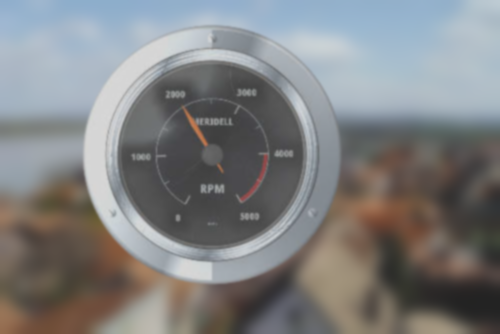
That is **2000** rpm
